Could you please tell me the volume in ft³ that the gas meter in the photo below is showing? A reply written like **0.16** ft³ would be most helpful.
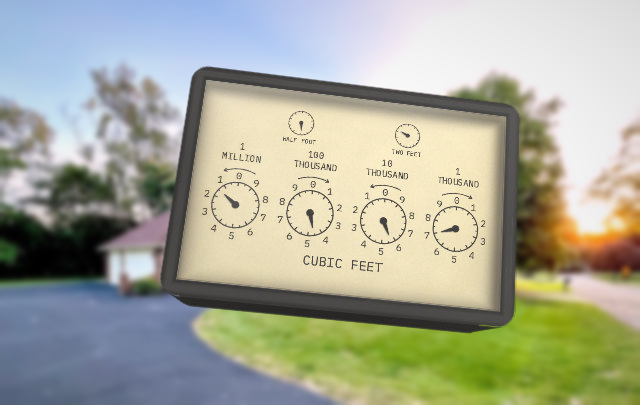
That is **145700** ft³
